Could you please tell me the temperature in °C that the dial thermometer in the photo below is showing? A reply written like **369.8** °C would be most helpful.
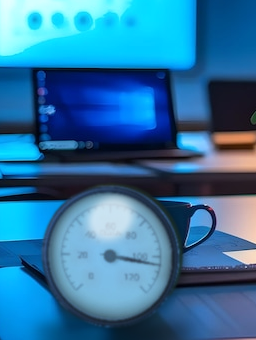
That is **104** °C
